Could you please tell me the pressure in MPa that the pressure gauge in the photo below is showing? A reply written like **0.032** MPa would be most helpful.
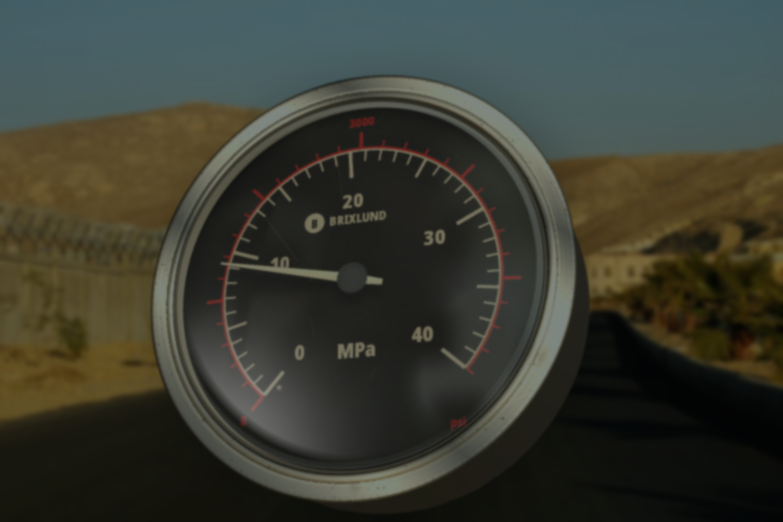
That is **9** MPa
